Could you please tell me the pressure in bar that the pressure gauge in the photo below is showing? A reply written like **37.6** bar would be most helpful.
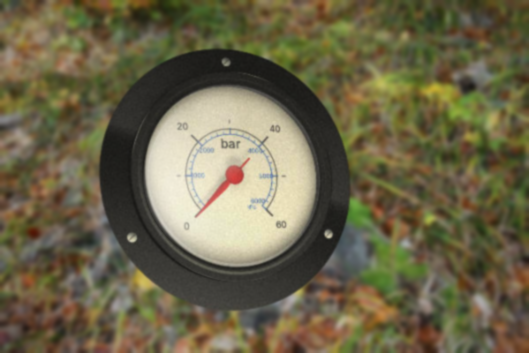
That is **0** bar
